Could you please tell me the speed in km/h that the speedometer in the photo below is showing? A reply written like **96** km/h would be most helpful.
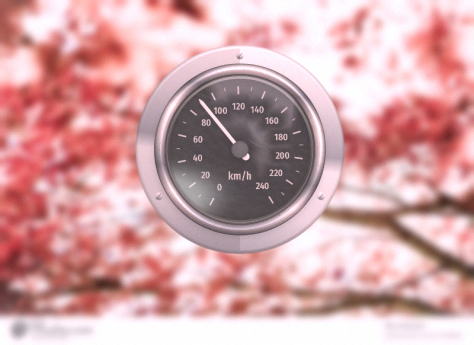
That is **90** km/h
